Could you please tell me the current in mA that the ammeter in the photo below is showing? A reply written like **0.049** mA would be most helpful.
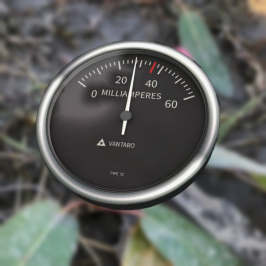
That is **28** mA
